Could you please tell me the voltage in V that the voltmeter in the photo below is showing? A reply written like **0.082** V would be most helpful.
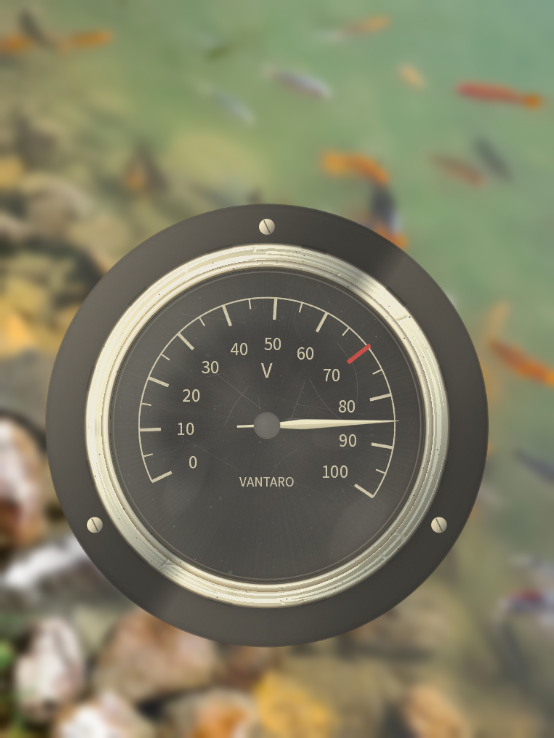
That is **85** V
